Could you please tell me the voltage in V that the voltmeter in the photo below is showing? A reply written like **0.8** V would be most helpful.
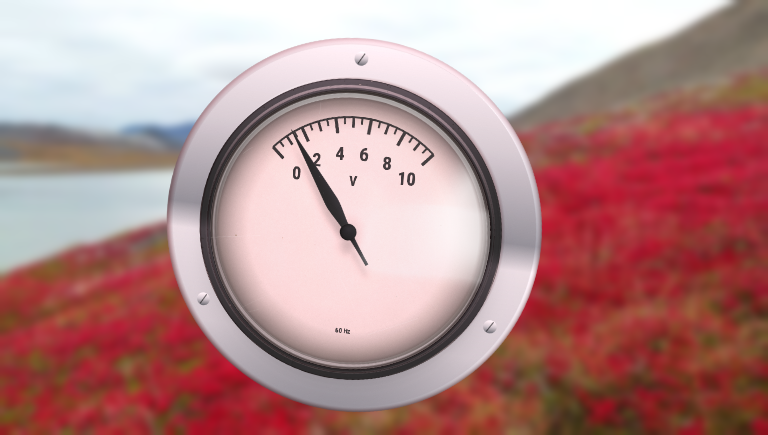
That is **1.5** V
